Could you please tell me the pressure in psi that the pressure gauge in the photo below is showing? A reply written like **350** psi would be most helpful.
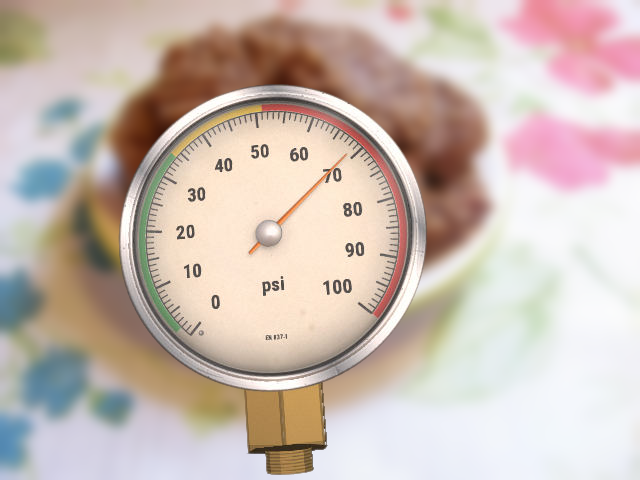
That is **69** psi
